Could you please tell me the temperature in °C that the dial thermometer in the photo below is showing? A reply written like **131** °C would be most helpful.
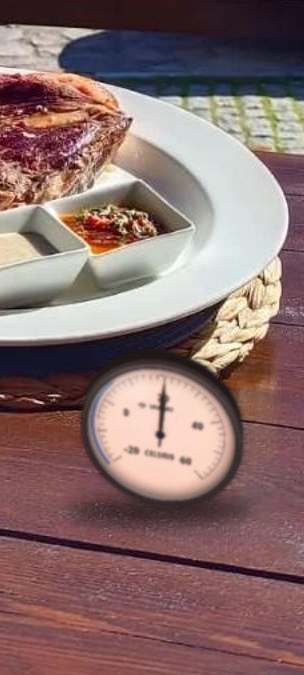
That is **20** °C
